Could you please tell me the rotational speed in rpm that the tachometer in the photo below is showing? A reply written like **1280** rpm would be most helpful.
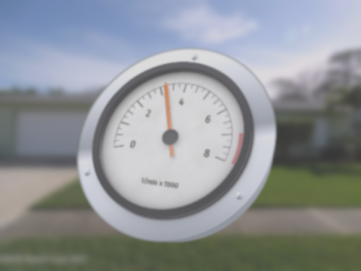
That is **3250** rpm
